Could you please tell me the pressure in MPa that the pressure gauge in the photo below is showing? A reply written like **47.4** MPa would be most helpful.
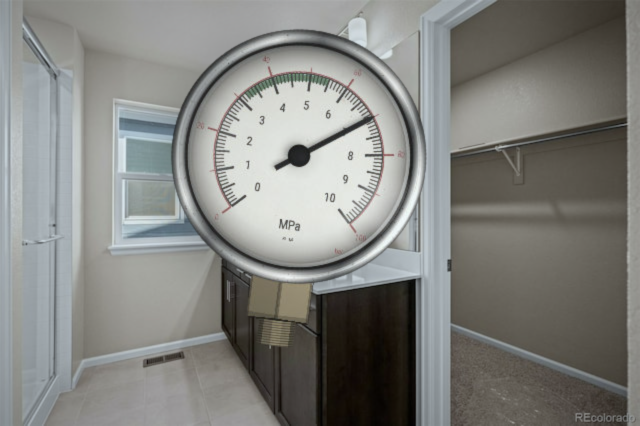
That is **7** MPa
